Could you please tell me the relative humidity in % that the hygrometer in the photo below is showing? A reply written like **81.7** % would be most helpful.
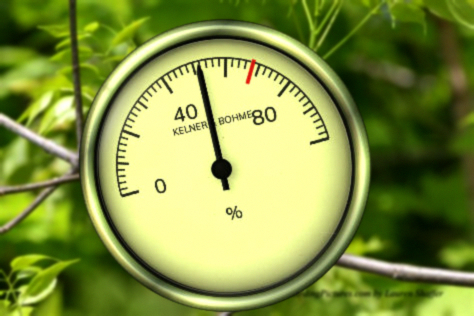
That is **52** %
